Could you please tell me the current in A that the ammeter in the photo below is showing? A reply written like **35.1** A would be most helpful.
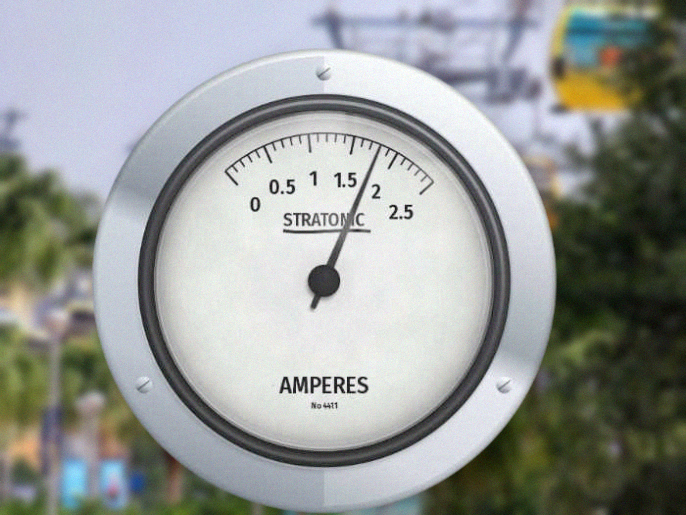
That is **1.8** A
